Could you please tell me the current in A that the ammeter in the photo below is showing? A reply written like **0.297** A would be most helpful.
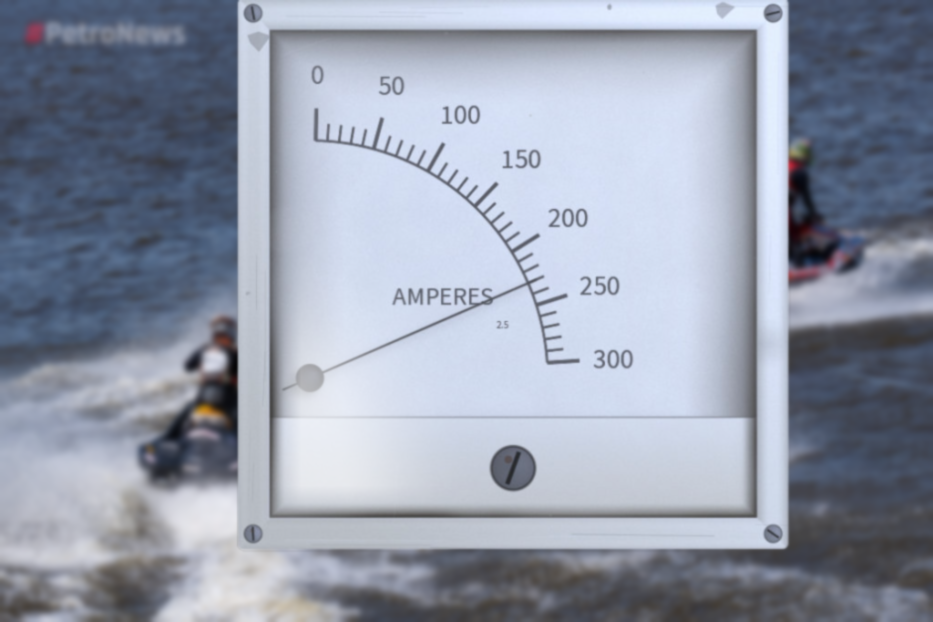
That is **230** A
